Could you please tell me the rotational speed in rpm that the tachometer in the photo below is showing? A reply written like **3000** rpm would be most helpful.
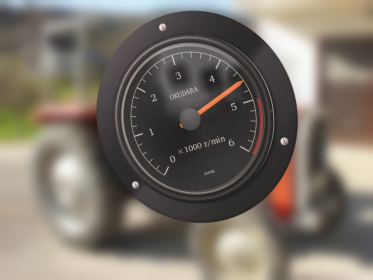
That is **4600** rpm
